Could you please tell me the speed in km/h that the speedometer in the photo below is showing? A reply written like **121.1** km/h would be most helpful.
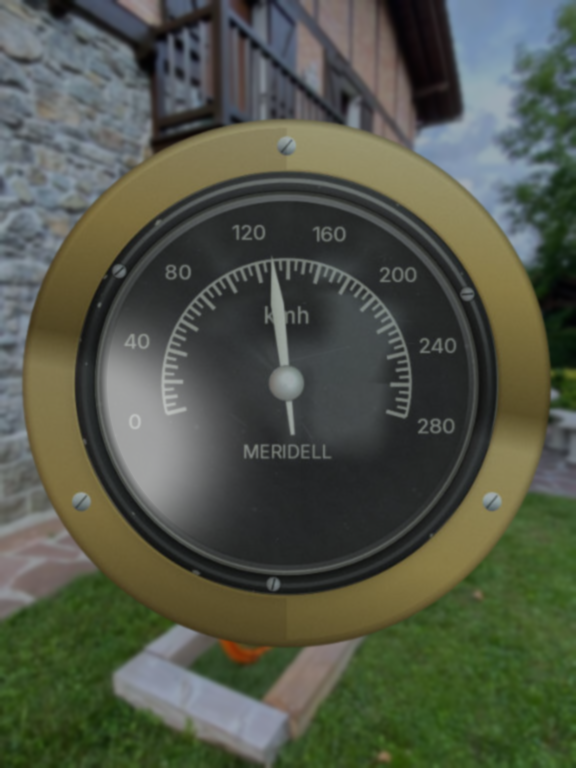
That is **130** km/h
